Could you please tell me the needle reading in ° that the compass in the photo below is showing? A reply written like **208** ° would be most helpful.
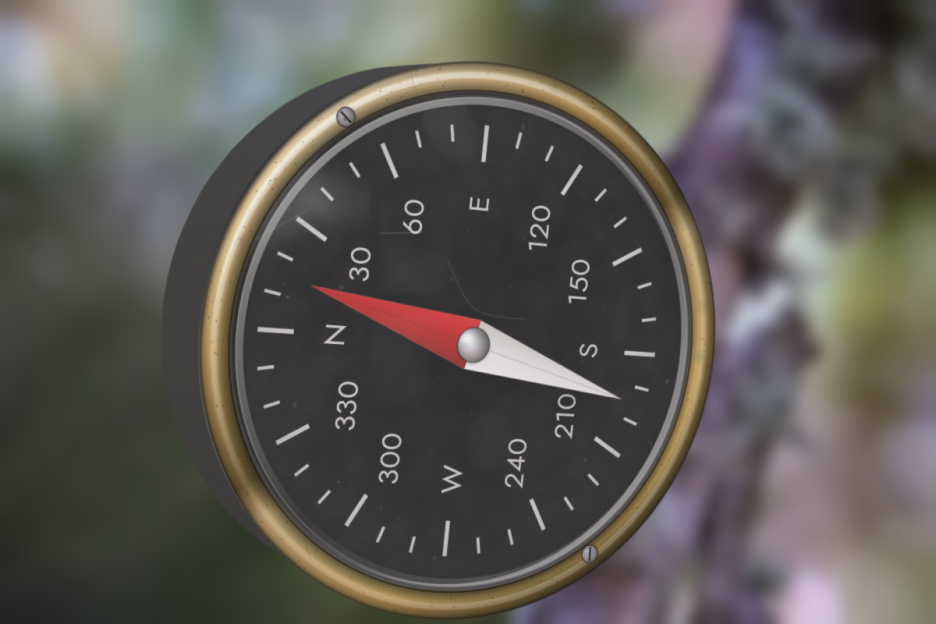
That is **15** °
